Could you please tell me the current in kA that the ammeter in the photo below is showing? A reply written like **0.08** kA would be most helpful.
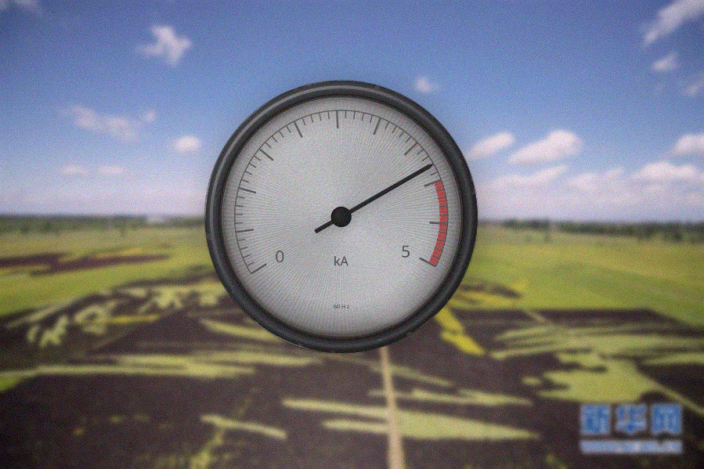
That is **3.8** kA
